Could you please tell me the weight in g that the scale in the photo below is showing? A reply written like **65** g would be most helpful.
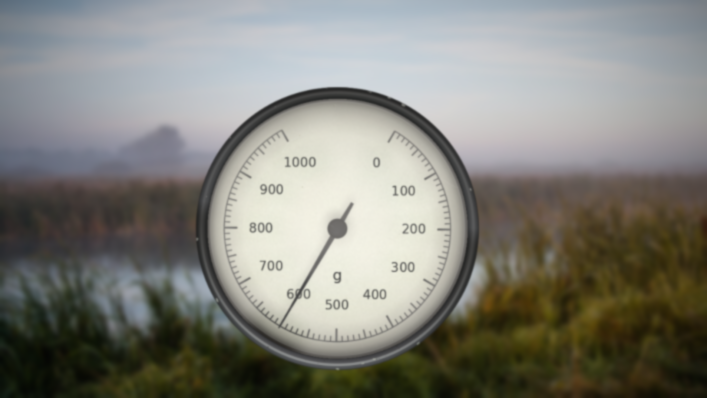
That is **600** g
